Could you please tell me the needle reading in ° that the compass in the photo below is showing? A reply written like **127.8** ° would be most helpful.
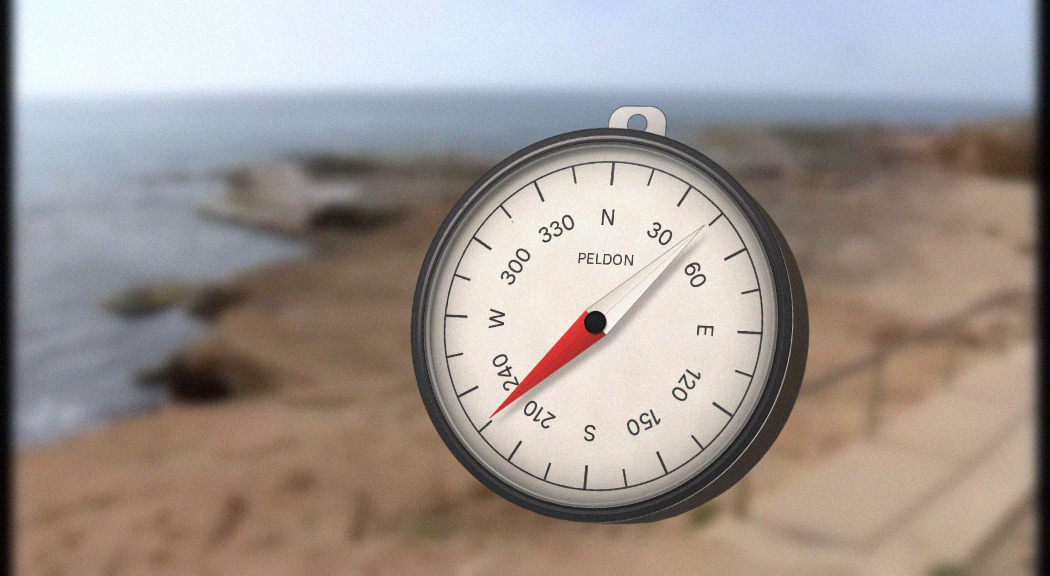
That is **225** °
